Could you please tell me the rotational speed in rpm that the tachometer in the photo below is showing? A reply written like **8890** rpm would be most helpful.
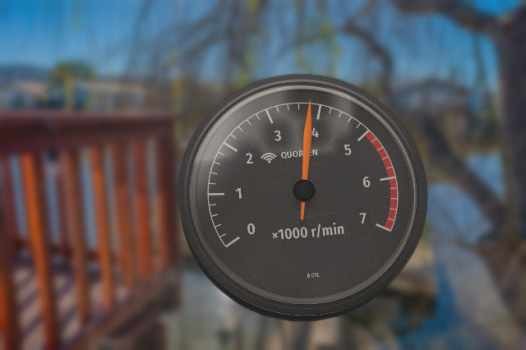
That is **3800** rpm
